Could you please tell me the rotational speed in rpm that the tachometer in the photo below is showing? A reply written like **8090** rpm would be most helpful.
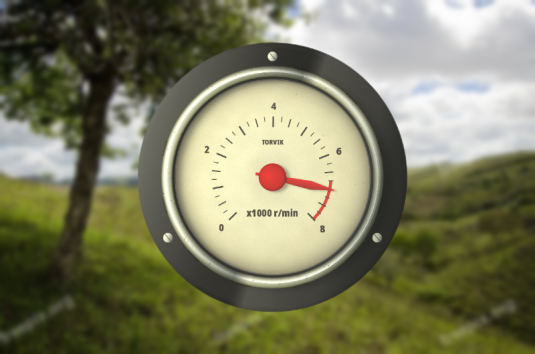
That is **7000** rpm
